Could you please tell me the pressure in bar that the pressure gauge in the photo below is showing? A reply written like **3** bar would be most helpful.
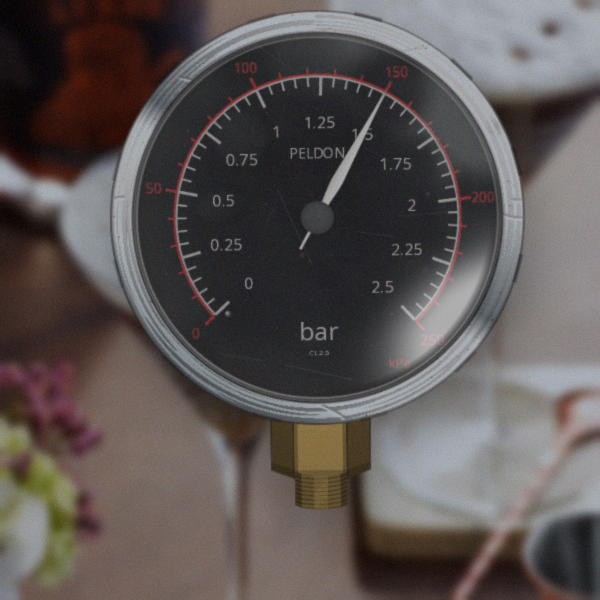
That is **1.5** bar
